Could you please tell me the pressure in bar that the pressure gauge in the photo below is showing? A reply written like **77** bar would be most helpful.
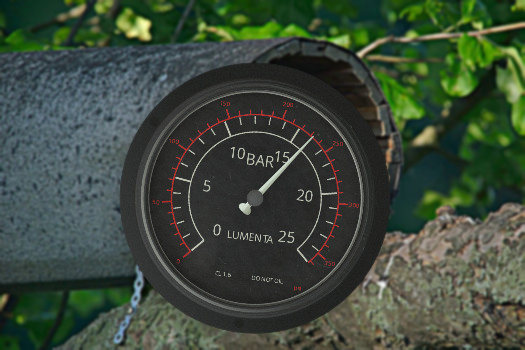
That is **16** bar
